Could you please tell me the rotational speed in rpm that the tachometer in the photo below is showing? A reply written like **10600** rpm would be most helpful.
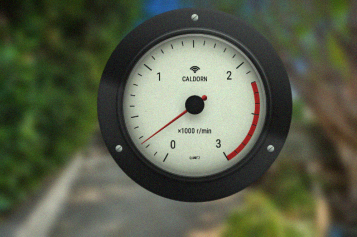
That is **250** rpm
